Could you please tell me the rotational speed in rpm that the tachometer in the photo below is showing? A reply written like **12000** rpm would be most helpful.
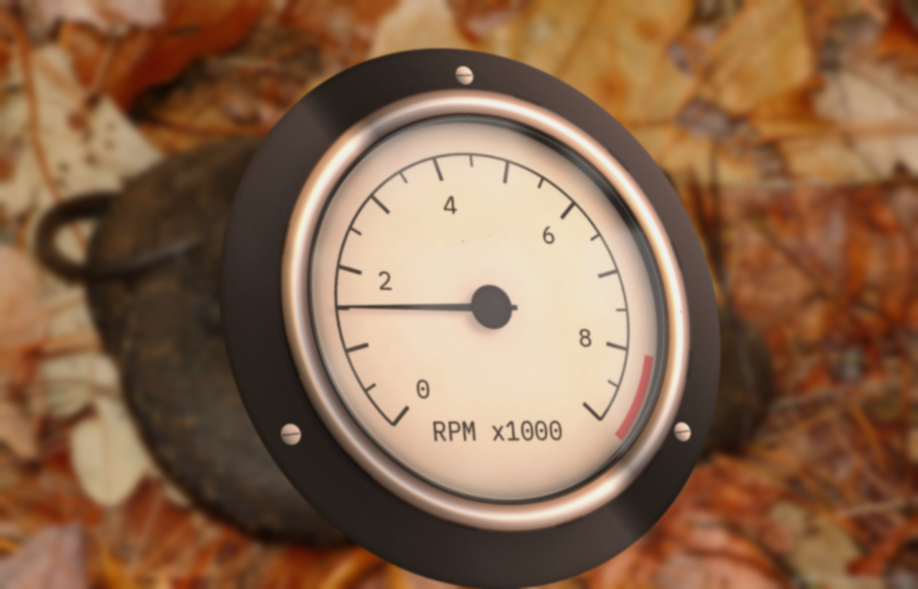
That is **1500** rpm
